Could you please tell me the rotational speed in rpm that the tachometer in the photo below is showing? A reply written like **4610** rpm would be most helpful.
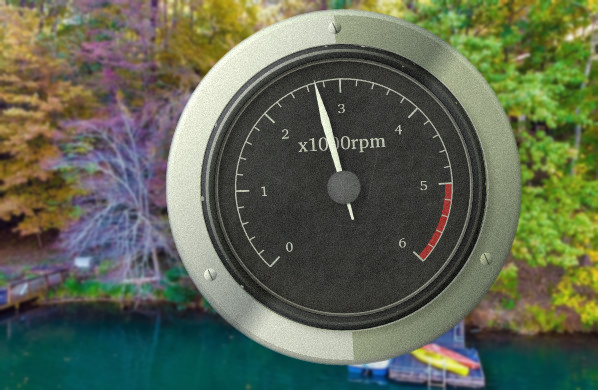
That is **2700** rpm
